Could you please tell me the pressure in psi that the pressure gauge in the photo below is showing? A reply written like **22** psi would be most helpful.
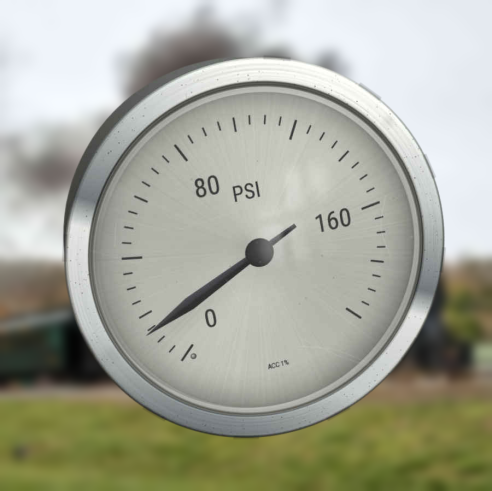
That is **15** psi
